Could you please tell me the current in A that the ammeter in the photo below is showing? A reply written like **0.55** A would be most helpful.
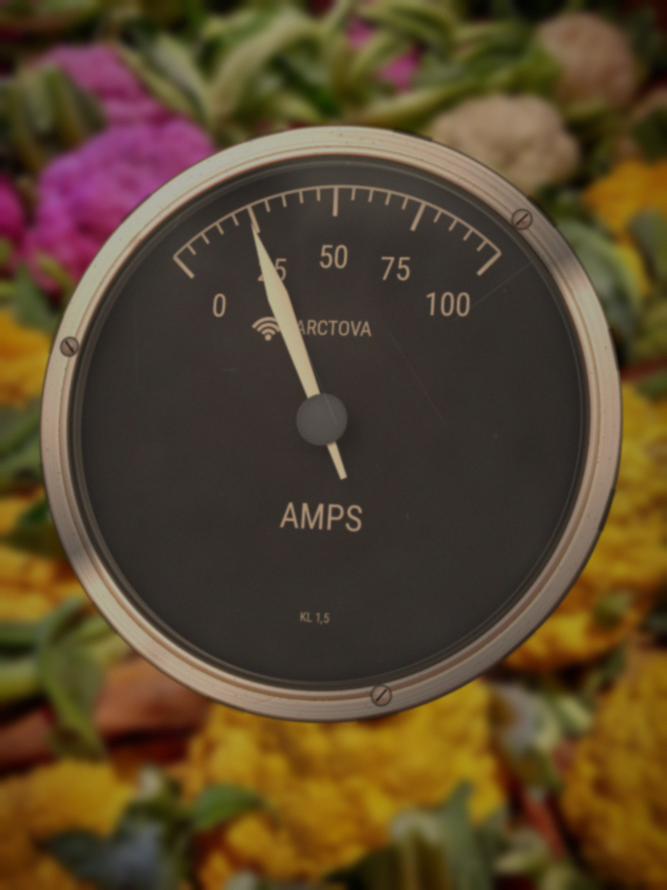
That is **25** A
